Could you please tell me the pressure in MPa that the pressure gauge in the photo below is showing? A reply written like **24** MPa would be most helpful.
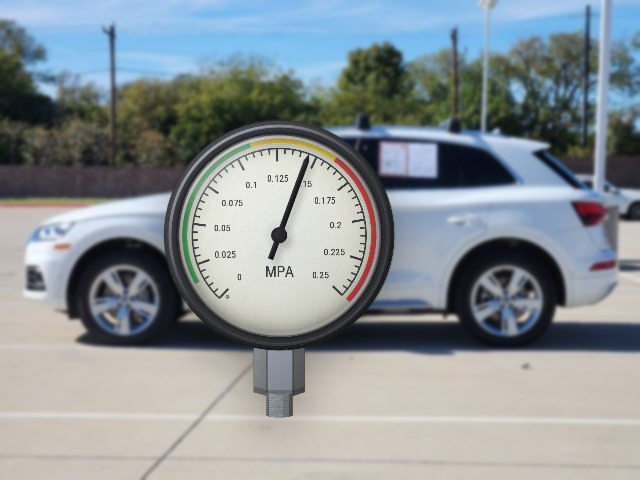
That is **0.145** MPa
